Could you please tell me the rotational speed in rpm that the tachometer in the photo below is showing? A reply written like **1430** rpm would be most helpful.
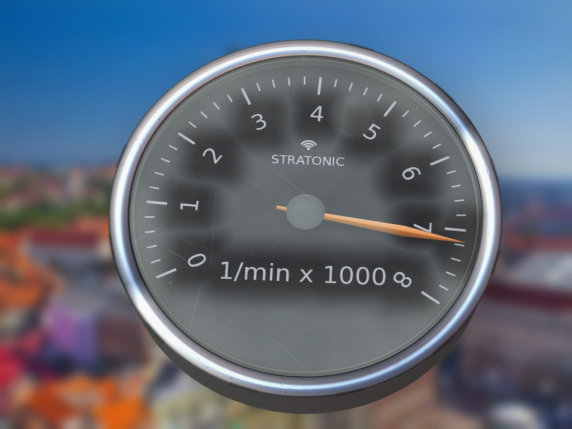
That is **7200** rpm
